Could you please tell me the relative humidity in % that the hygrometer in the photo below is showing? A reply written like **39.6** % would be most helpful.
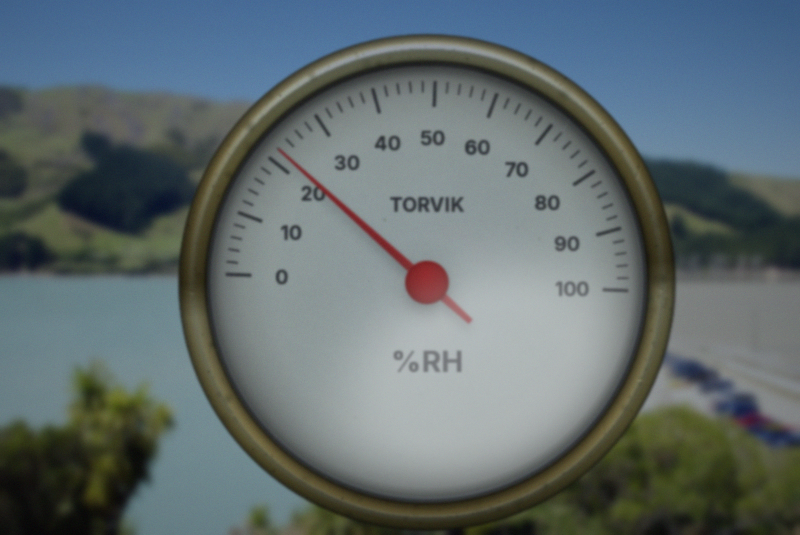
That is **22** %
